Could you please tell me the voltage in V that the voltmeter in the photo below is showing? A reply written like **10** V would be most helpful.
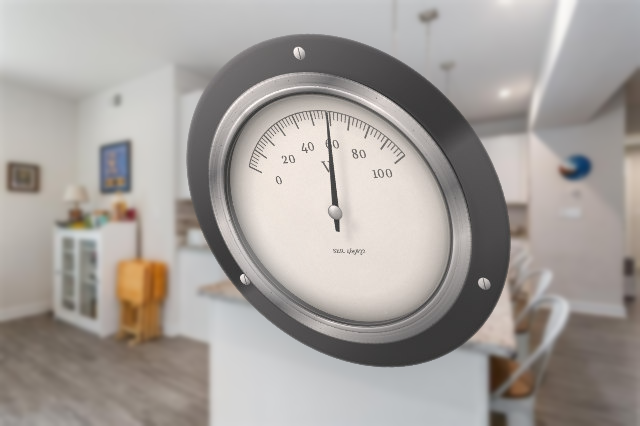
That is **60** V
